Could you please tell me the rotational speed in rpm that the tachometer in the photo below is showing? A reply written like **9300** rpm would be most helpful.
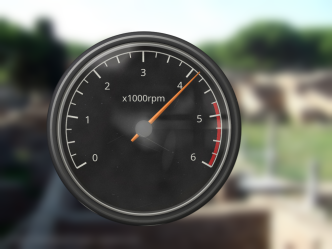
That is **4125** rpm
